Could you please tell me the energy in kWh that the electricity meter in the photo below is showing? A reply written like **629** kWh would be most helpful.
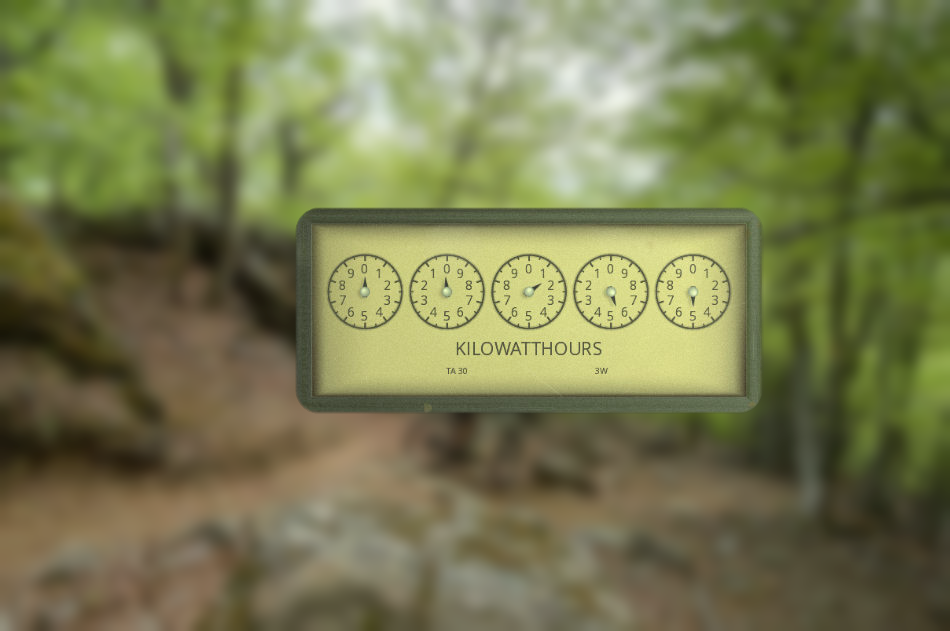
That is **155** kWh
